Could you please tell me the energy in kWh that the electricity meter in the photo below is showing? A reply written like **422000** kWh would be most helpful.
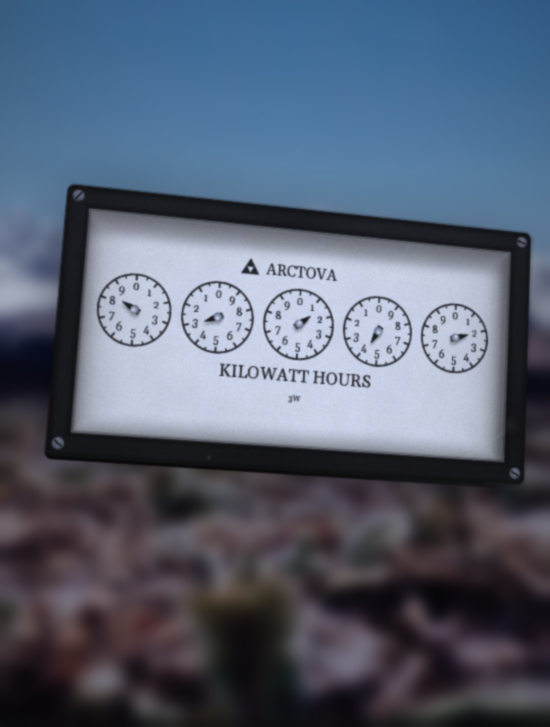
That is **83142** kWh
